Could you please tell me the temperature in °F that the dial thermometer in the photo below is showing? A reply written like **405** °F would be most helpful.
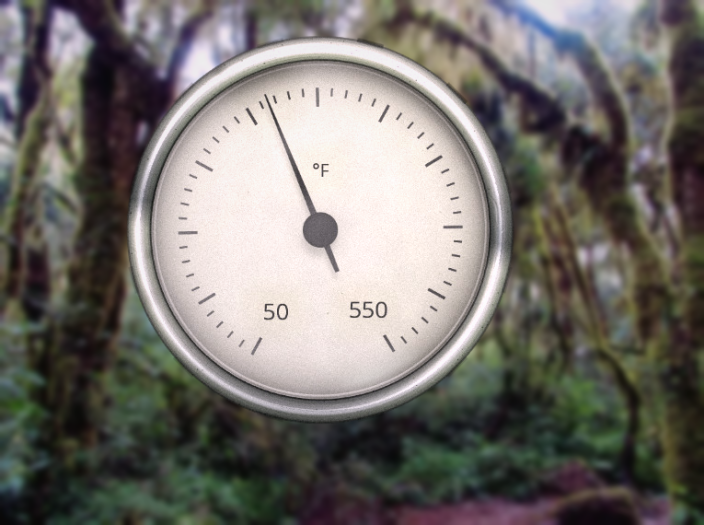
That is **265** °F
